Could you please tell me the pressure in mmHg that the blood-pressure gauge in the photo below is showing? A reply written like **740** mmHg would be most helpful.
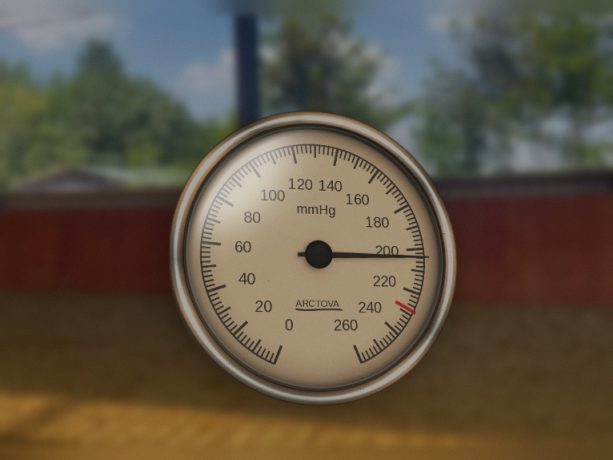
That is **204** mmHg
